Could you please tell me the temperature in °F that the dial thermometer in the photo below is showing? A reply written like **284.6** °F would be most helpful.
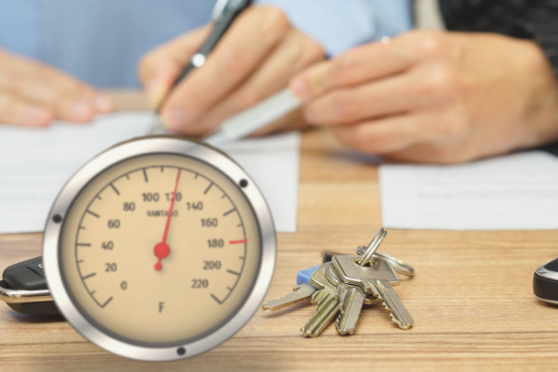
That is **120** °F
